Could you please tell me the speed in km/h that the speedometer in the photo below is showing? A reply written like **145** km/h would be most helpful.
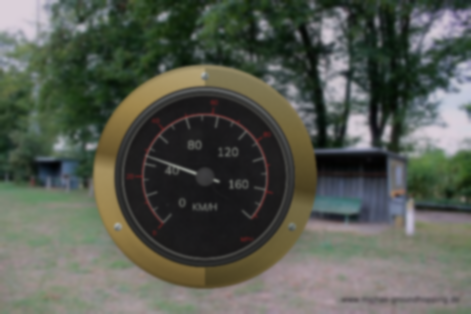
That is **45** km/h
